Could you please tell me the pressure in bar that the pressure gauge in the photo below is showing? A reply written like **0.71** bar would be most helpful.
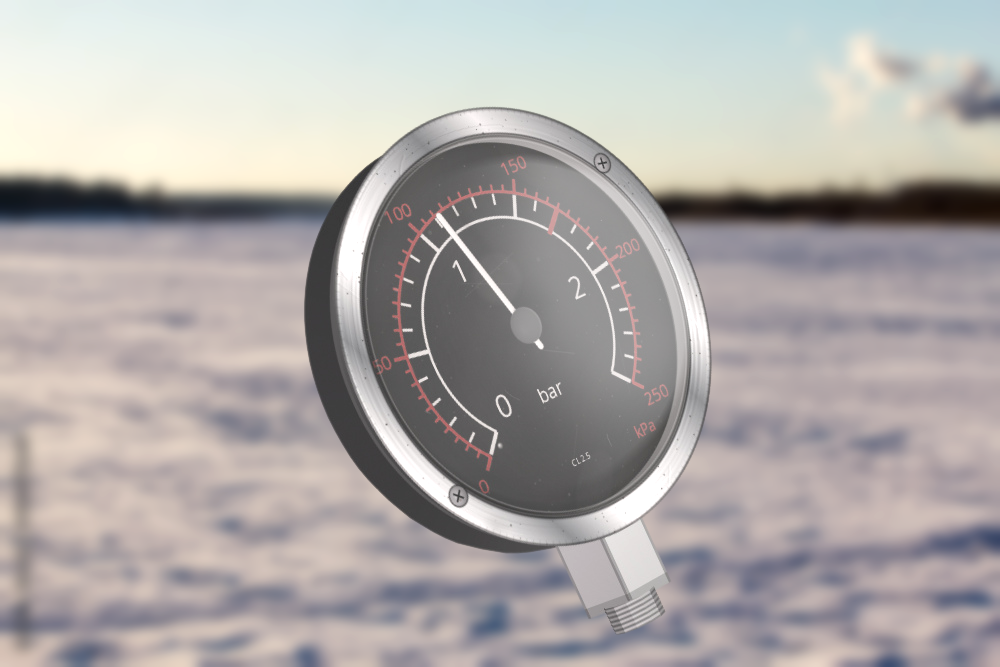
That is **1.1** bar
